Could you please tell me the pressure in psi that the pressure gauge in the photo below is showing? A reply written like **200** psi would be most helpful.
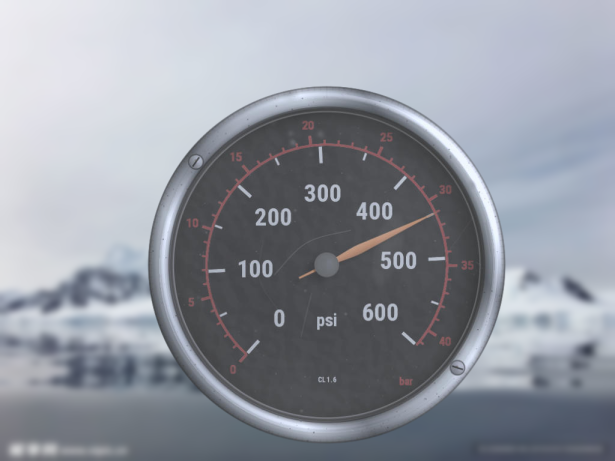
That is **450** psi
